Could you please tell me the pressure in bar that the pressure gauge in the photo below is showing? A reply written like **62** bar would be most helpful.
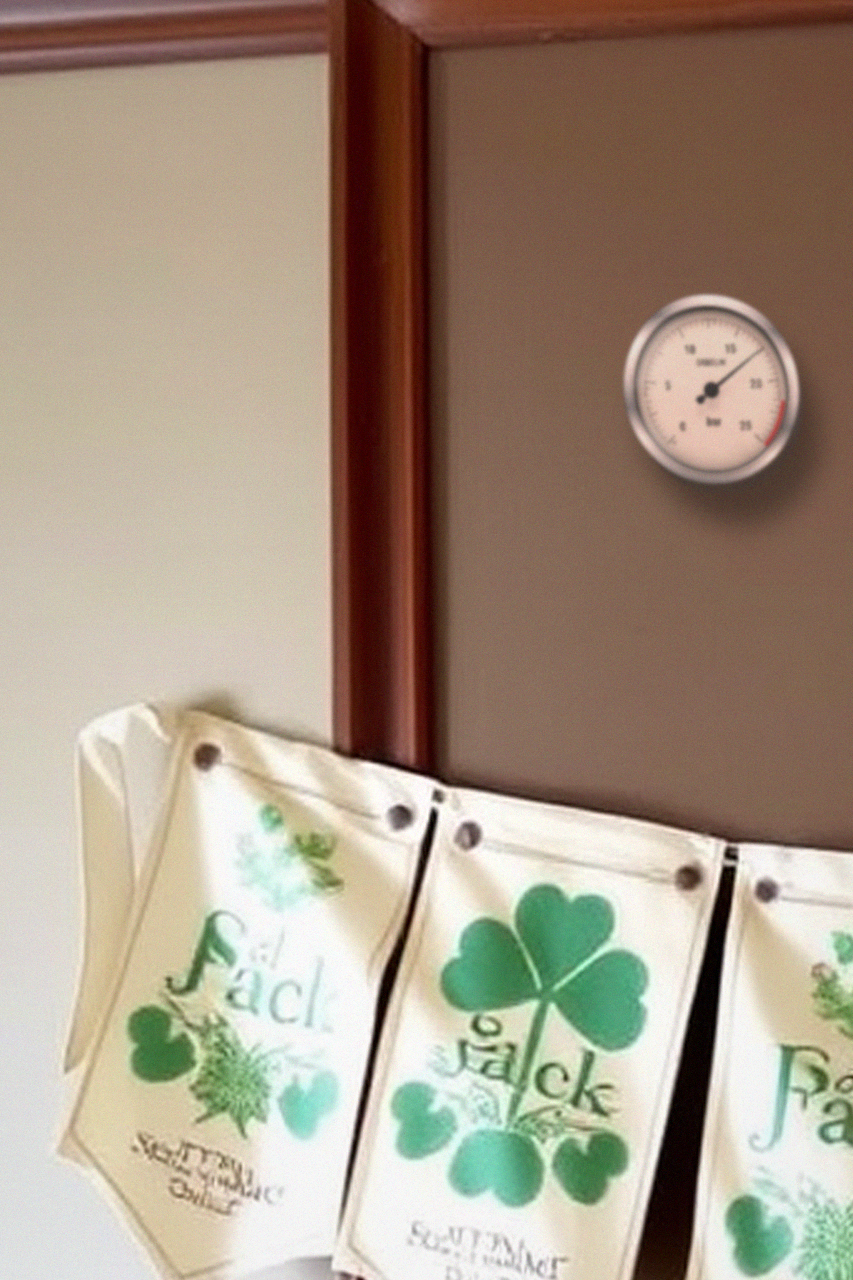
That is **17.5** bar
